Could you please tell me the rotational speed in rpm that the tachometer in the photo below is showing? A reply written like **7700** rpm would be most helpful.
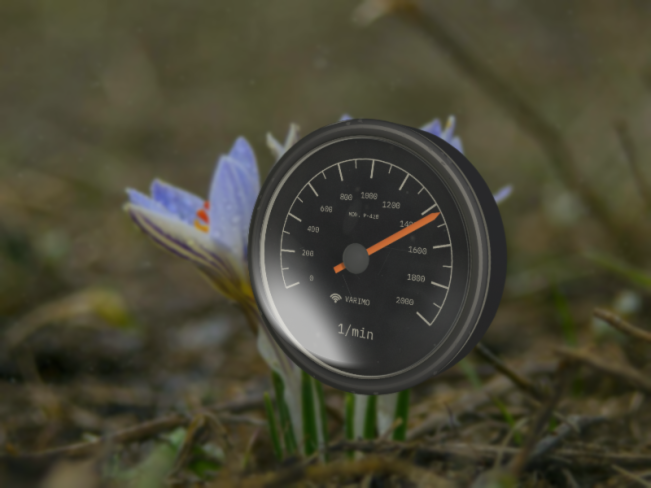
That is **1450** rpm
